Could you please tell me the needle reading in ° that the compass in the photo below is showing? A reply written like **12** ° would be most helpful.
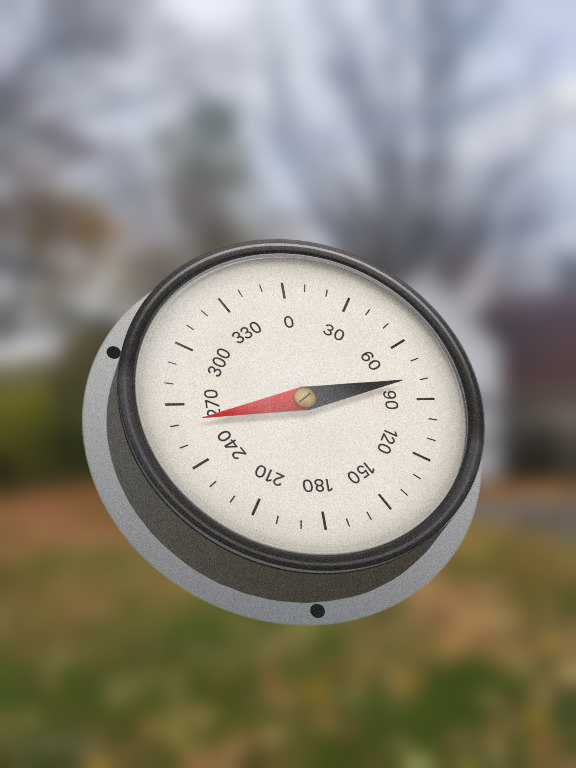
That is **260** °
